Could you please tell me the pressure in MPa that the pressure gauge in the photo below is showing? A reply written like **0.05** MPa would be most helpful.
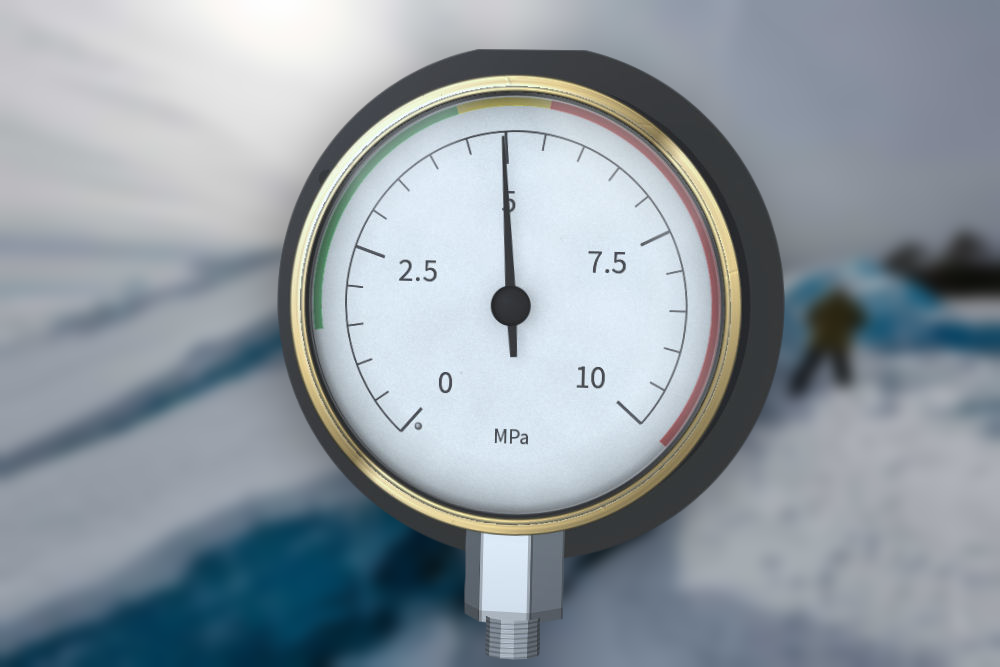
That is **5** MPa
